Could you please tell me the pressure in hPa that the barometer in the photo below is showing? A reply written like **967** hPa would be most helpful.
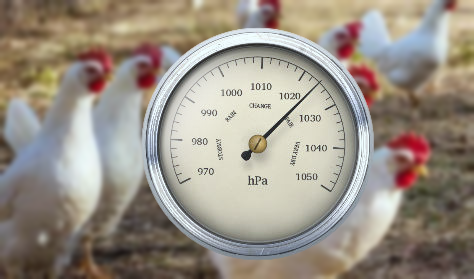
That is **1024** hPa
